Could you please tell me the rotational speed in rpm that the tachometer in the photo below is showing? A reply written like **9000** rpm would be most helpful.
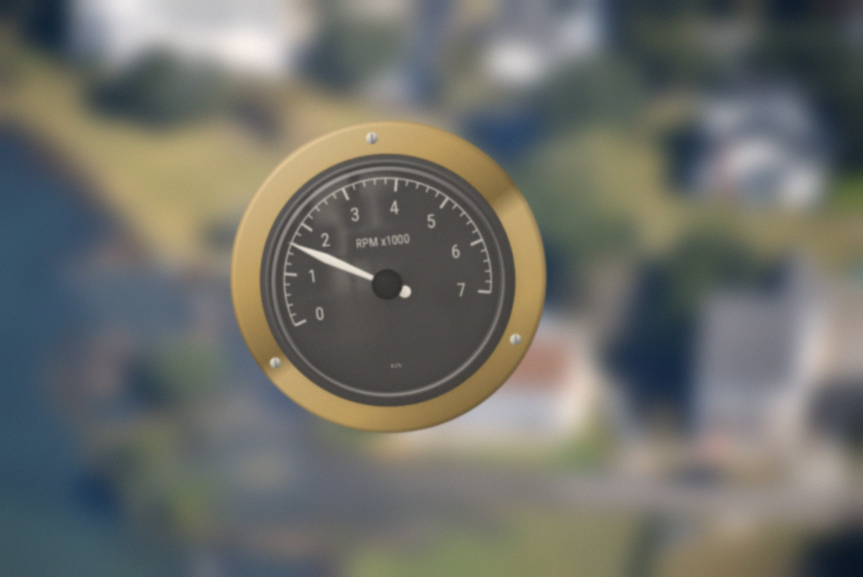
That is **1600** rpm
